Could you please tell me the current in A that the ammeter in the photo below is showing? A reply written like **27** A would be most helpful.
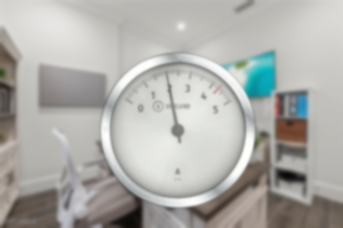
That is **2** A
